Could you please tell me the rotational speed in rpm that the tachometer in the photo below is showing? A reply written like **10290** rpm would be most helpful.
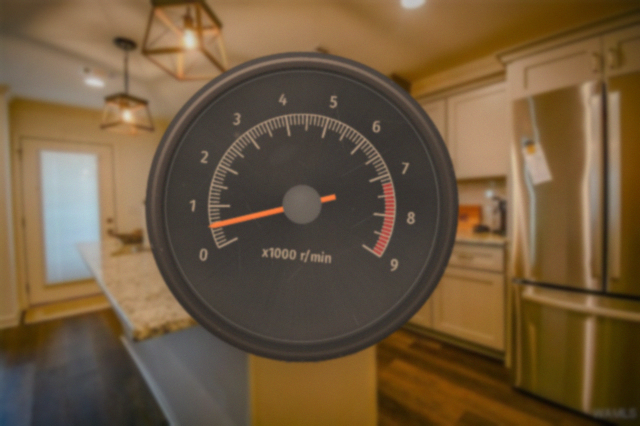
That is **500** rpm
